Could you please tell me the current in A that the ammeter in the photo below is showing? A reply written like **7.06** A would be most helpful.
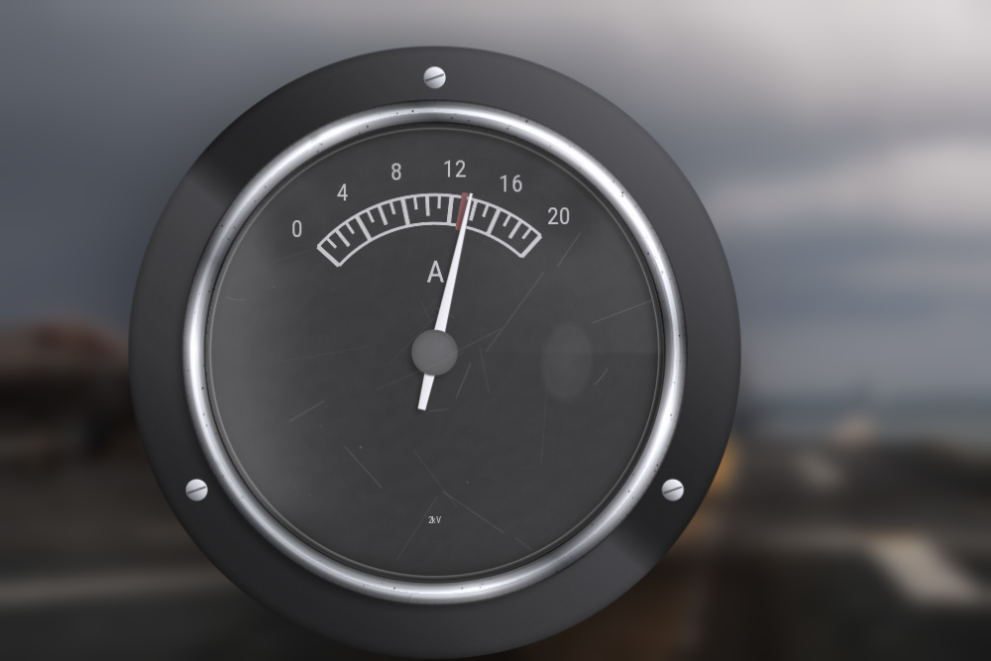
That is **13.5** A
